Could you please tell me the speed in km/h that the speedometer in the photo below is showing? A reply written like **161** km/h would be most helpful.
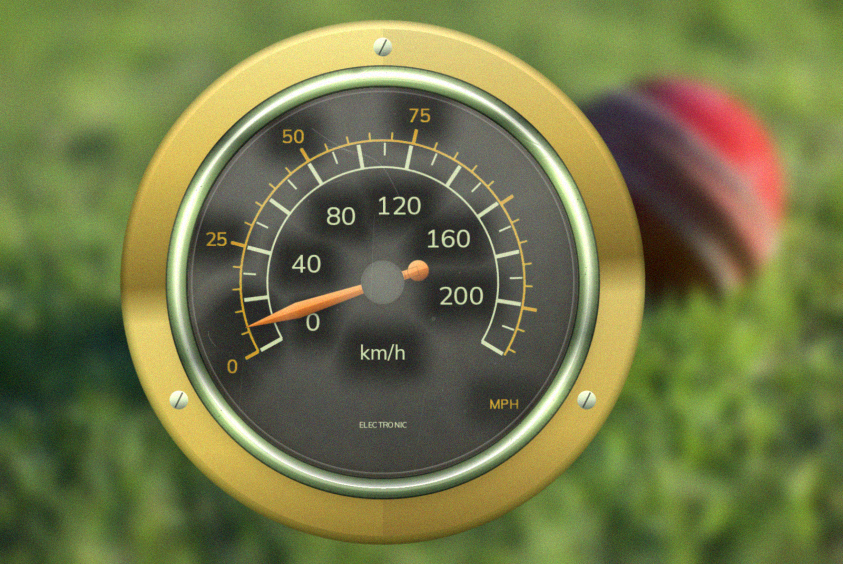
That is **10** km/h
